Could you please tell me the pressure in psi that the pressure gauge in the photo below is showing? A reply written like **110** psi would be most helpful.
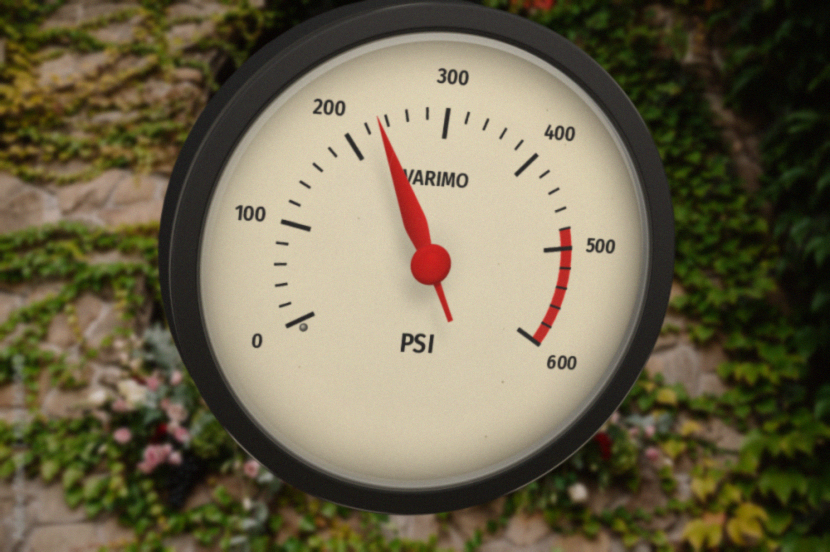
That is **230** psi
